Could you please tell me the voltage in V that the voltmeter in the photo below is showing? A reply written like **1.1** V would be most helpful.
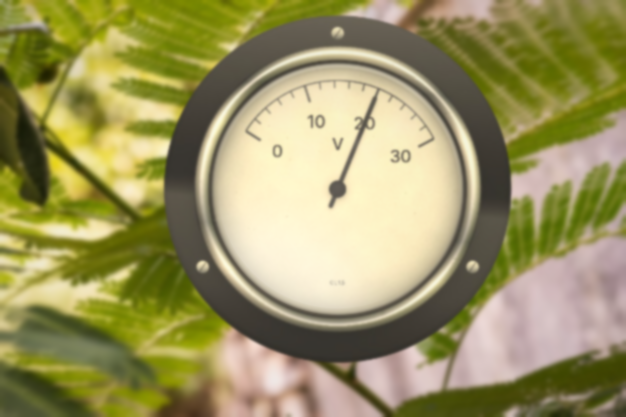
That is **20** V
